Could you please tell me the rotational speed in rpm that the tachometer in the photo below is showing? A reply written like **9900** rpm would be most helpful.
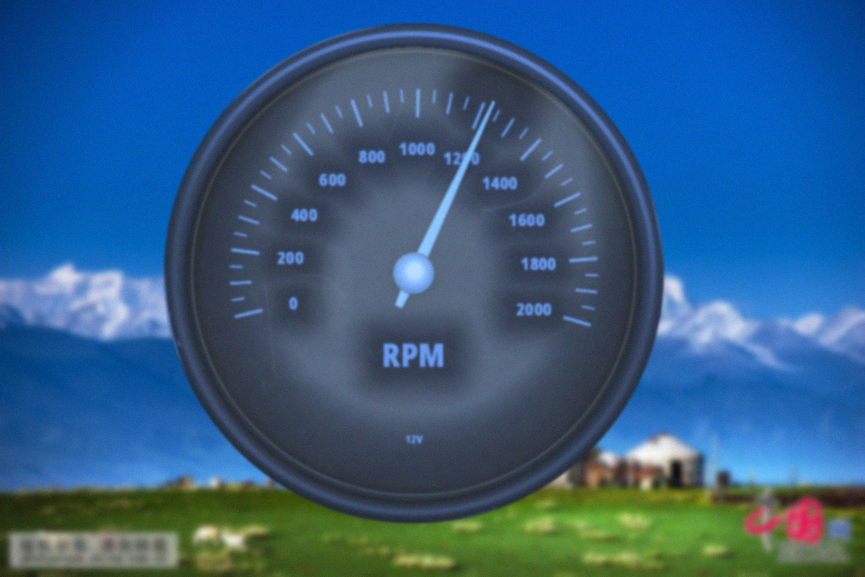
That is **1225** rpm
